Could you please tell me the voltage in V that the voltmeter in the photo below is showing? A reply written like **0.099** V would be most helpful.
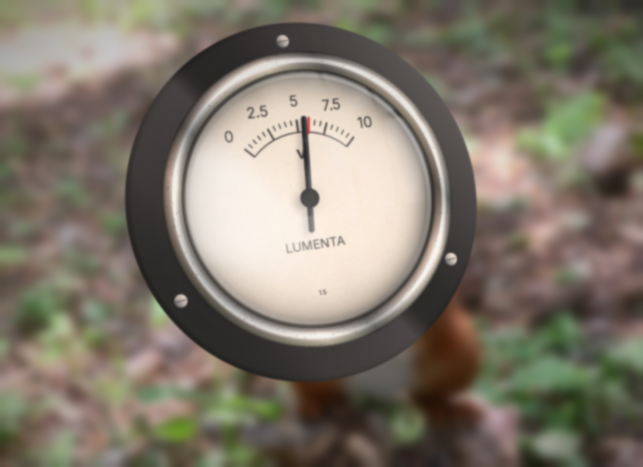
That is **5.5** V
